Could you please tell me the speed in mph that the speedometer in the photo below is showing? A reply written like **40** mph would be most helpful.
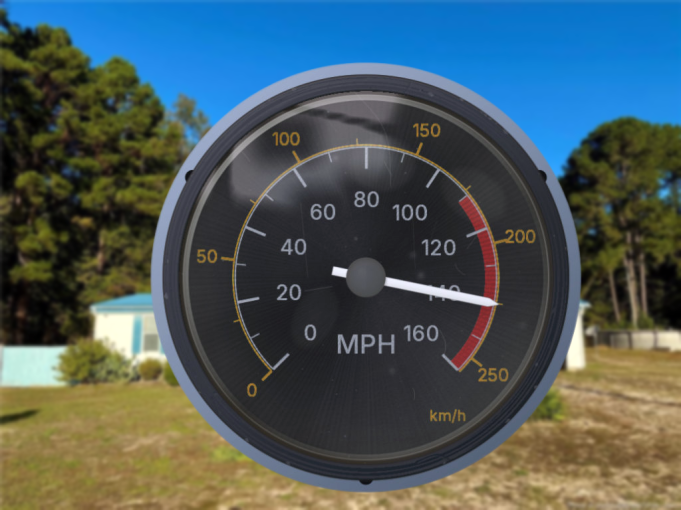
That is **140** mph
